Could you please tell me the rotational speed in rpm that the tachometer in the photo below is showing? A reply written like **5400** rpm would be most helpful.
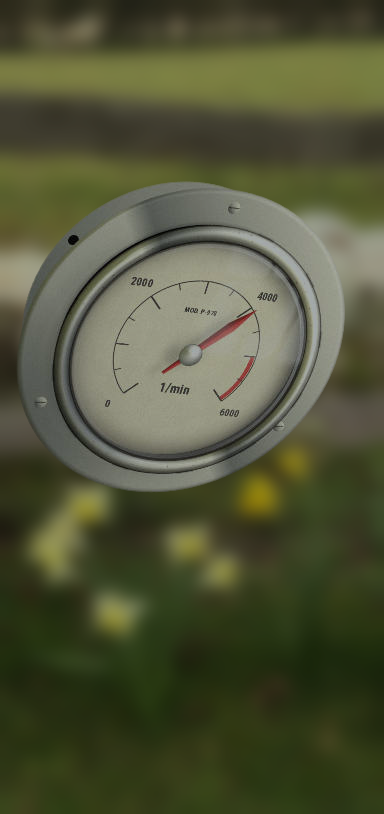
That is **4000** rpm
